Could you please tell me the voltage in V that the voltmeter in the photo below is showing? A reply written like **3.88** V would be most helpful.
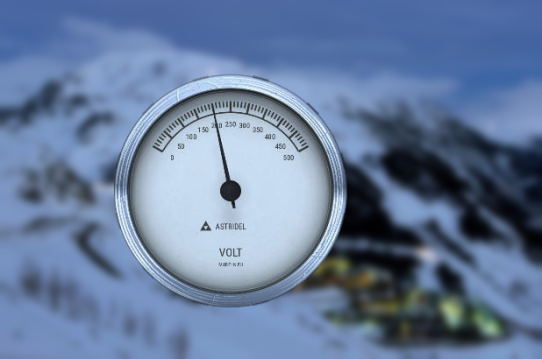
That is **200** V
